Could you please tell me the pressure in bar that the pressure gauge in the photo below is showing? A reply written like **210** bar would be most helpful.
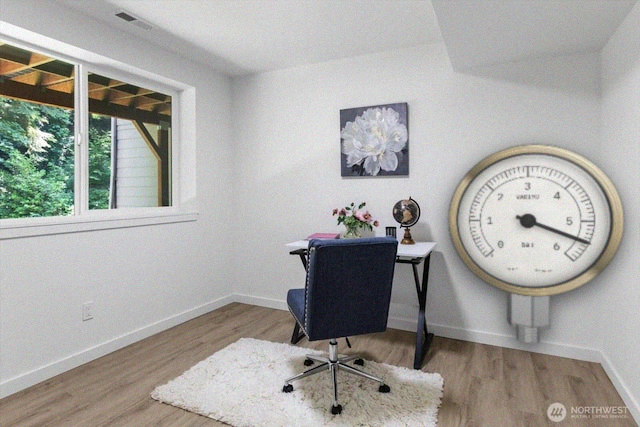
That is **5.5** bar
